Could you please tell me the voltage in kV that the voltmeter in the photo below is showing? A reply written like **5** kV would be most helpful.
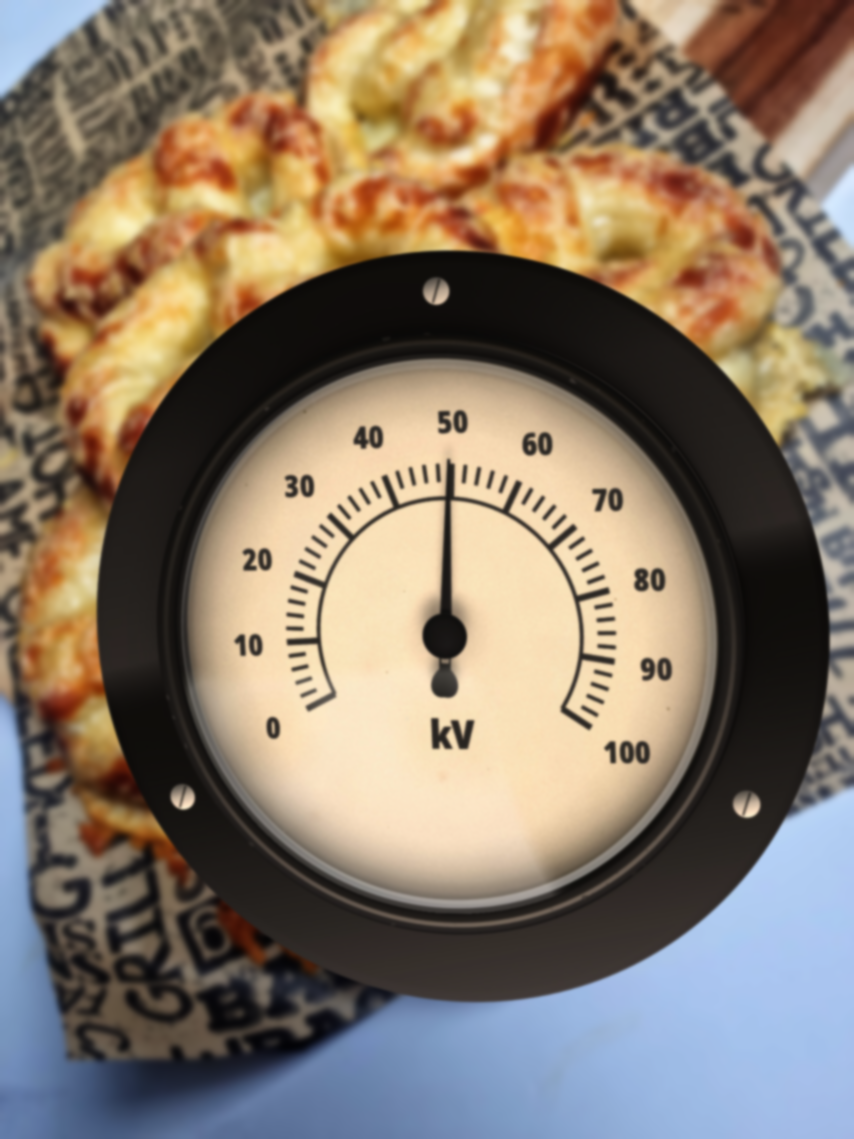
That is **50** kV
